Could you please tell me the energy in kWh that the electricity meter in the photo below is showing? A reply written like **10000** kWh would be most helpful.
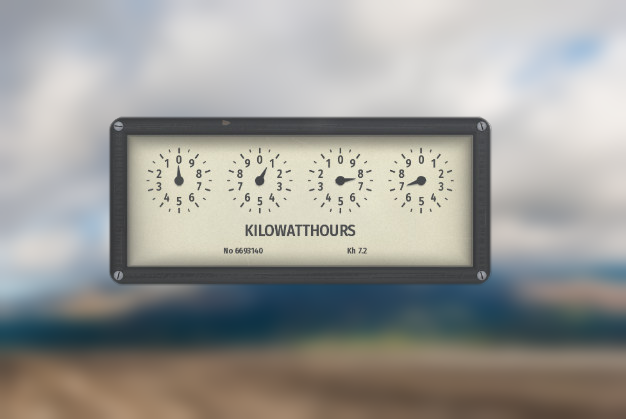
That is **77** kWh
